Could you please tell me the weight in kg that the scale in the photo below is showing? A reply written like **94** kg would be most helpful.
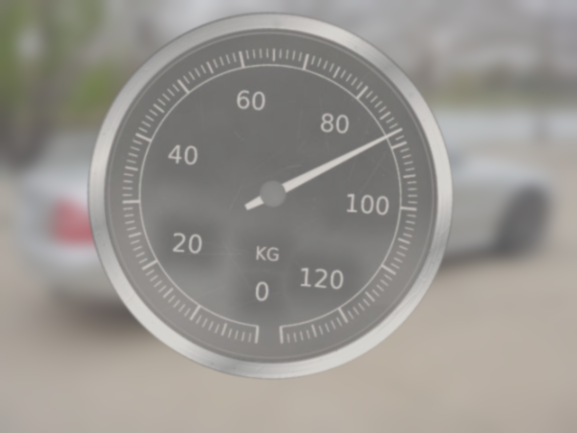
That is **88** kg
